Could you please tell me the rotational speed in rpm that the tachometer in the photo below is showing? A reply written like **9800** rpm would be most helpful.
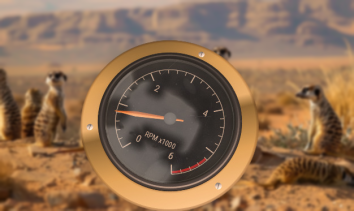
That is **800** rpm
